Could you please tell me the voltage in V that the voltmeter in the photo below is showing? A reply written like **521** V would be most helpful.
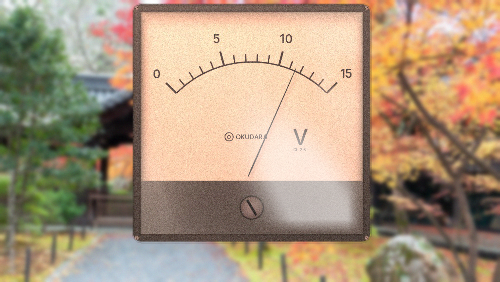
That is **11.5** V
